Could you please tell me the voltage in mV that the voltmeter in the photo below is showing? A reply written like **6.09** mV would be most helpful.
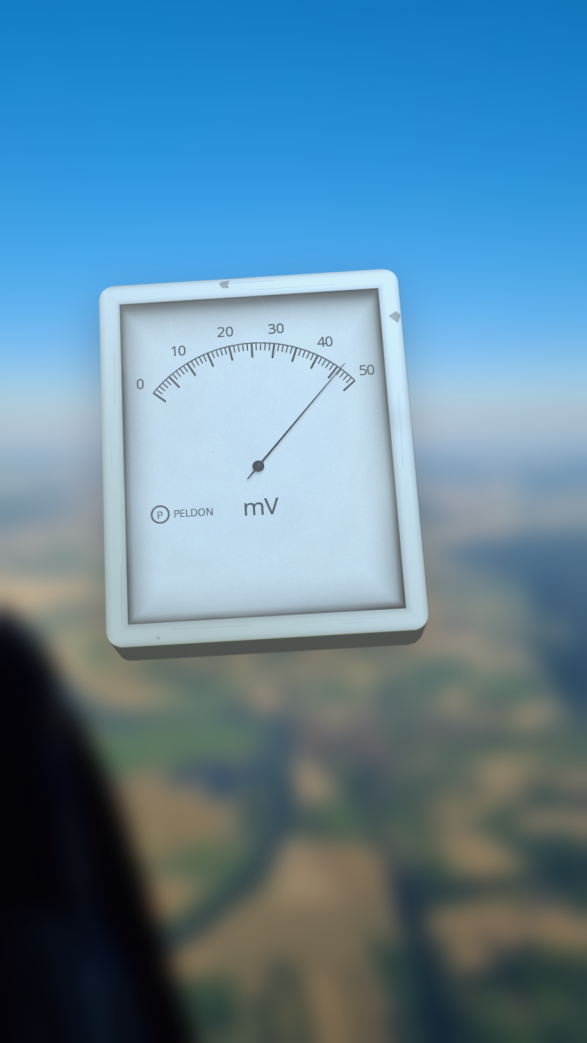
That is **46** mV
